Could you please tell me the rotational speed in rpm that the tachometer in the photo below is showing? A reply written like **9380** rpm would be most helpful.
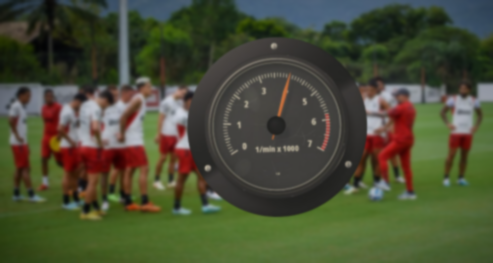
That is **4000** rpm
